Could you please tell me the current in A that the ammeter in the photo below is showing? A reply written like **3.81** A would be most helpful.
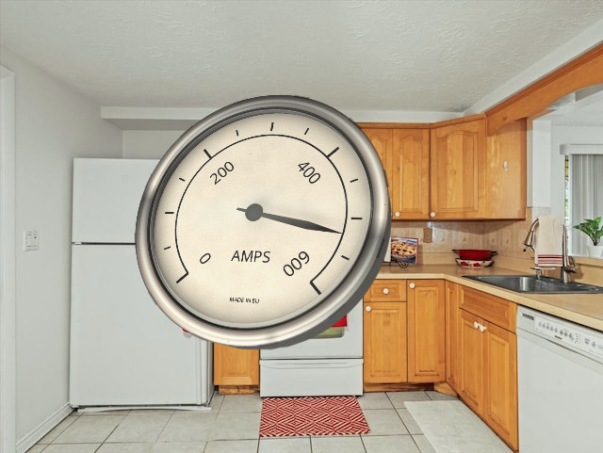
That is **525** A
